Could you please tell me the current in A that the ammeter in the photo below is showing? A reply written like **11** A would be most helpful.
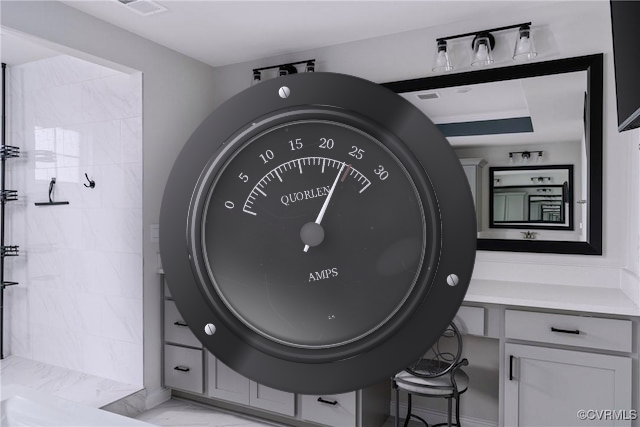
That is **24** A
